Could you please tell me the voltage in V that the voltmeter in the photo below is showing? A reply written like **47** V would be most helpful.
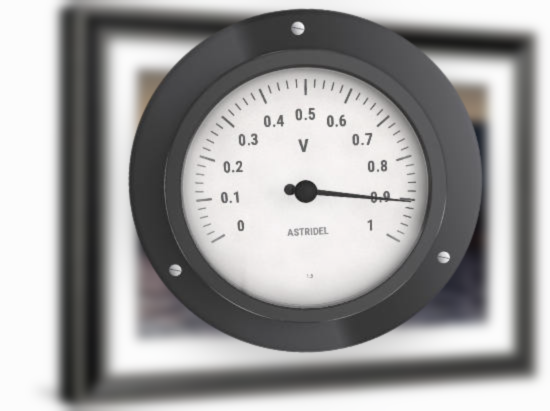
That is **0.9** V
